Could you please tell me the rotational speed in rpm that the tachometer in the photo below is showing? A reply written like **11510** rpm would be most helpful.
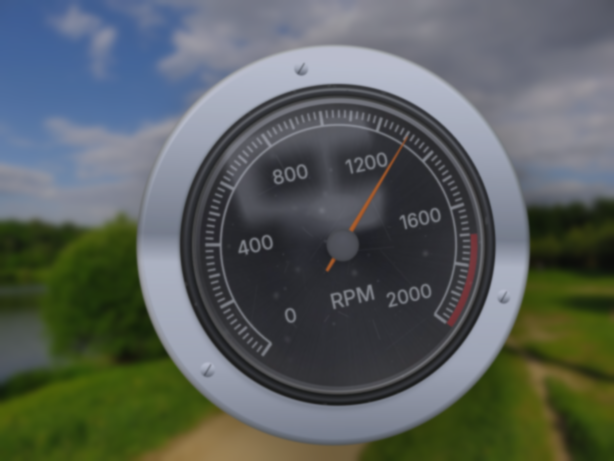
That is **1300** rpm
